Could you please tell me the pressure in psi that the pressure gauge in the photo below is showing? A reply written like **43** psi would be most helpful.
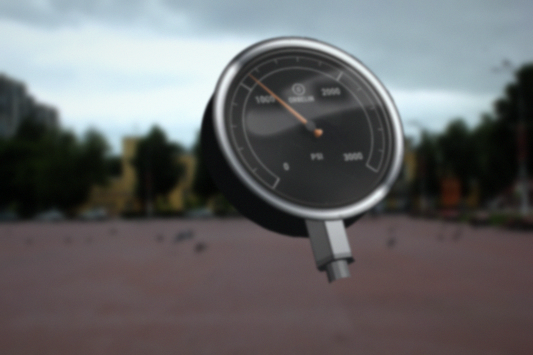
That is **1100** psi
